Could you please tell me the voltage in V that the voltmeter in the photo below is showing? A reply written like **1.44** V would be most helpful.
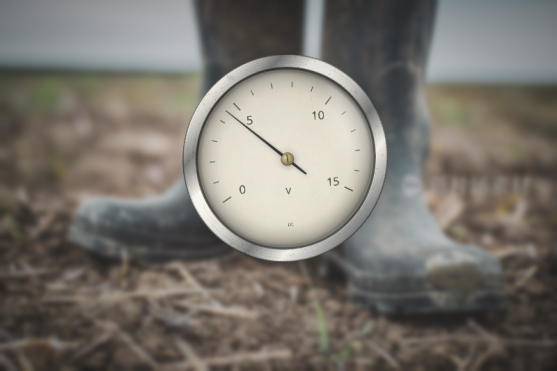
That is **4.5** V
